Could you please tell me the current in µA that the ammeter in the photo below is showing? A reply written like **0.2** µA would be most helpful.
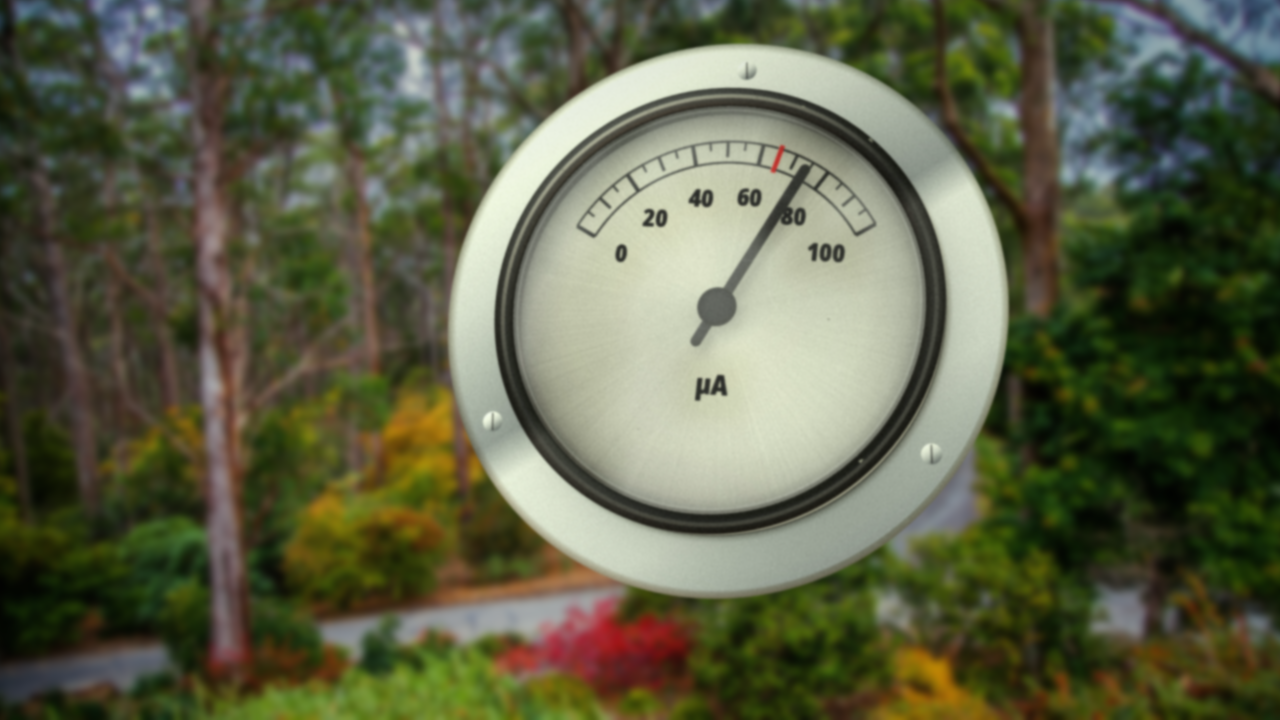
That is **75** µA
